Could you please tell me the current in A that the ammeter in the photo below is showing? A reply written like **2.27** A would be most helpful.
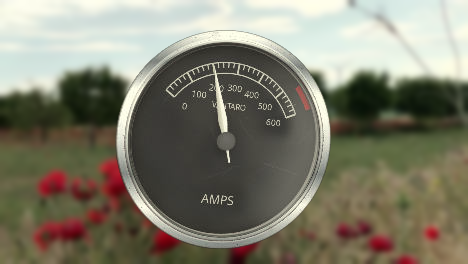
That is **200** A
